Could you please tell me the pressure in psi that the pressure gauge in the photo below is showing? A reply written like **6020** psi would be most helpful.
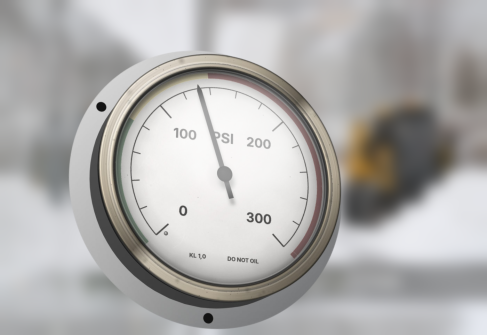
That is **130** psi
